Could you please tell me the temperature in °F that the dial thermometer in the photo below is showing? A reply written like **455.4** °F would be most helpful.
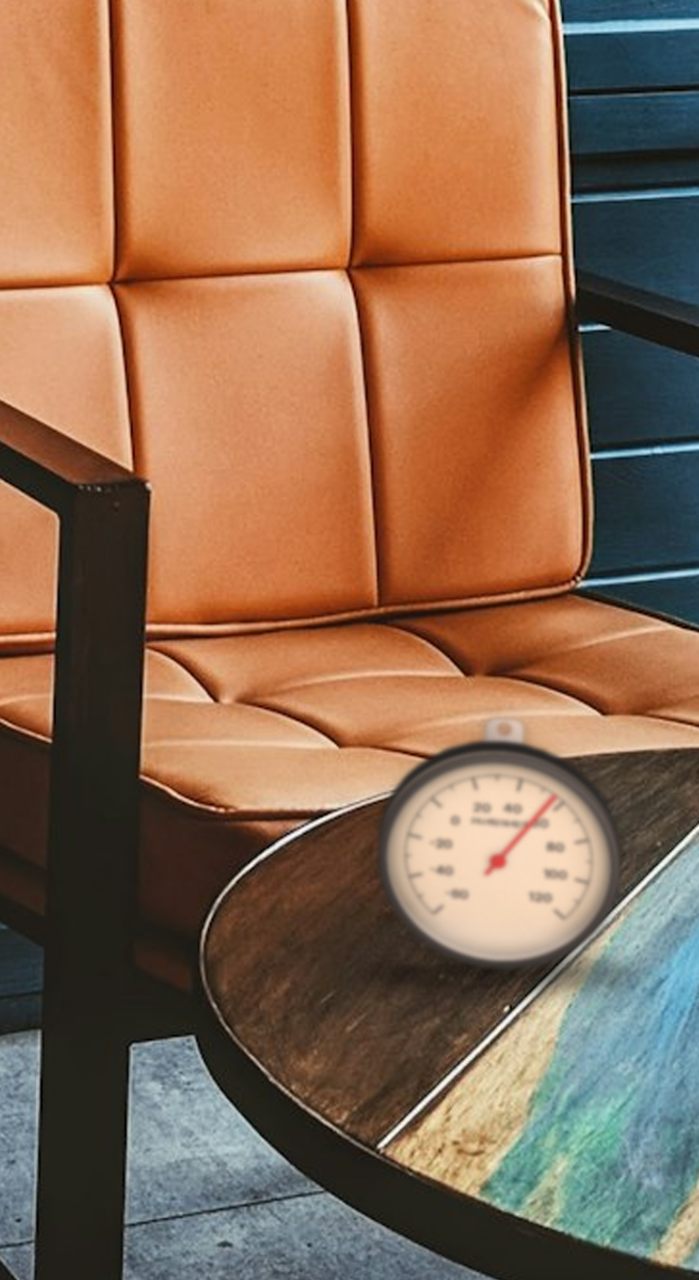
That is **55** °F
